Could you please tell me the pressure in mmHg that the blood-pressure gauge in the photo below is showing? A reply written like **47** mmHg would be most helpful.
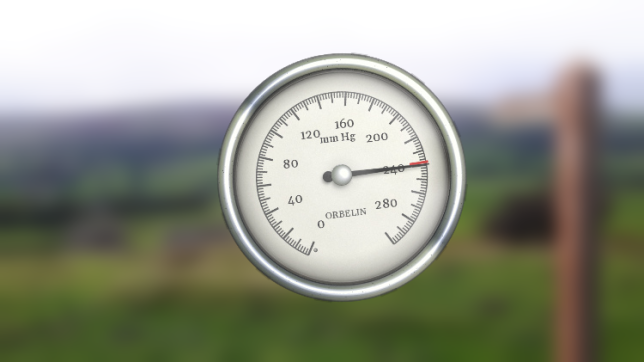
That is **240** mmHg
